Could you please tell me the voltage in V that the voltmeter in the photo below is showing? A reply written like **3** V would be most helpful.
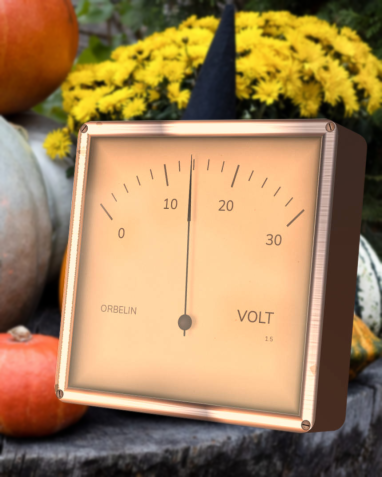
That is **14** V
